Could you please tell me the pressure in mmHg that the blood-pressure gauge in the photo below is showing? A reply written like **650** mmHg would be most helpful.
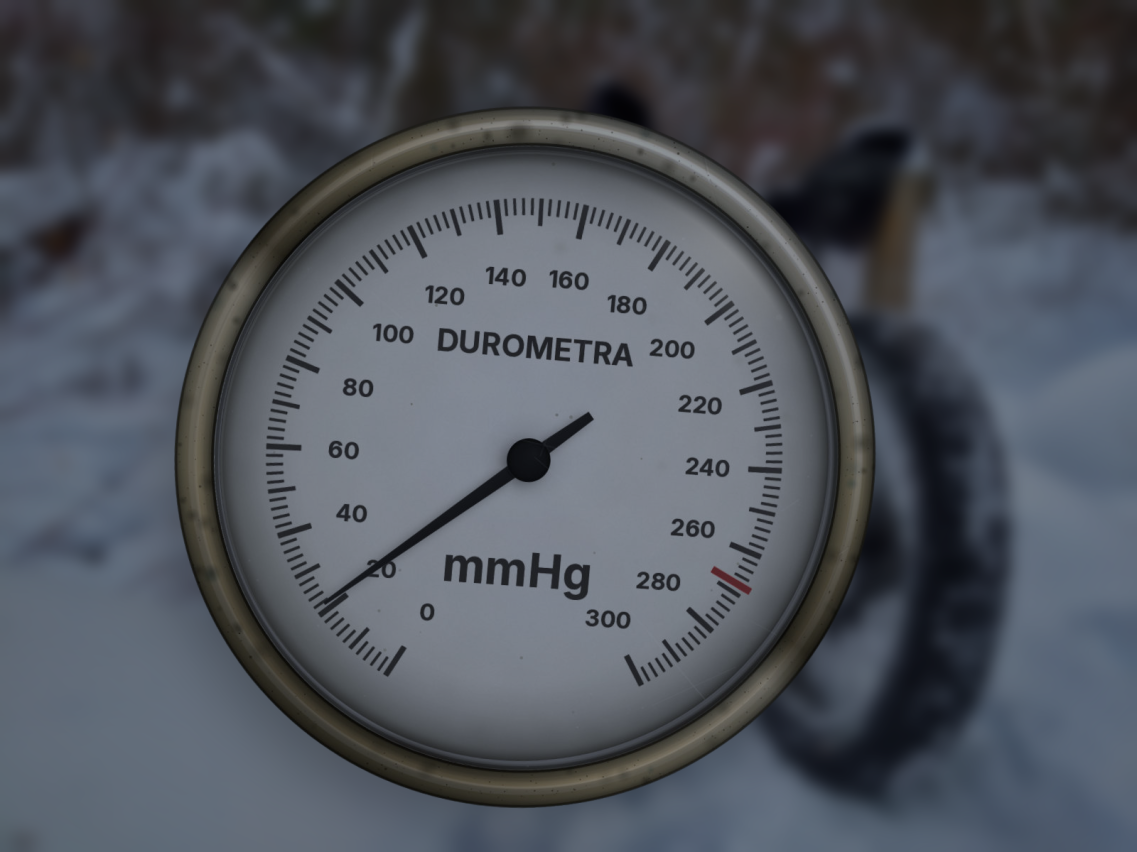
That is **22** mmHg
